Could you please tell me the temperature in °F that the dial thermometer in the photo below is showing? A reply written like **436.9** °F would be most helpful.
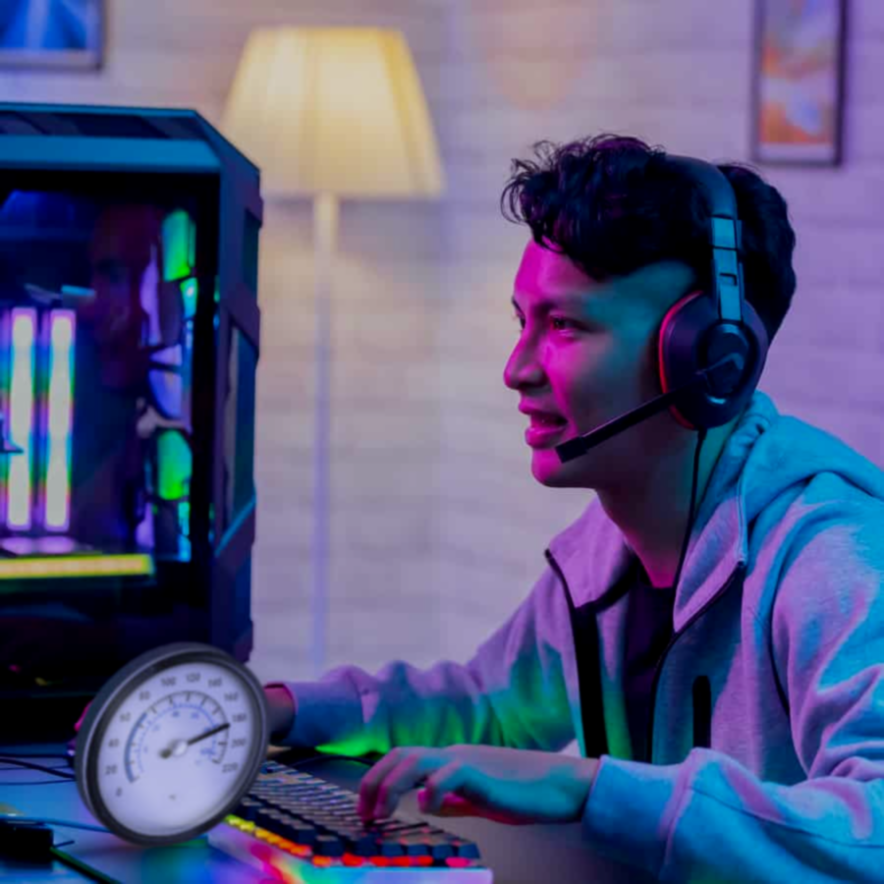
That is **180** °F
